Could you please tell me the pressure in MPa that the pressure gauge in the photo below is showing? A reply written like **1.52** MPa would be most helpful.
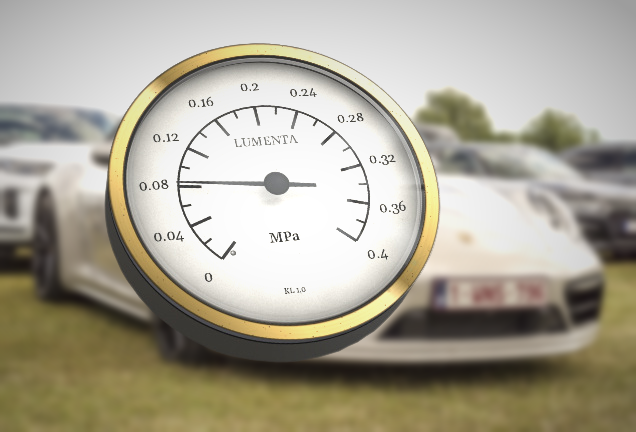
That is **0.08** MPa
